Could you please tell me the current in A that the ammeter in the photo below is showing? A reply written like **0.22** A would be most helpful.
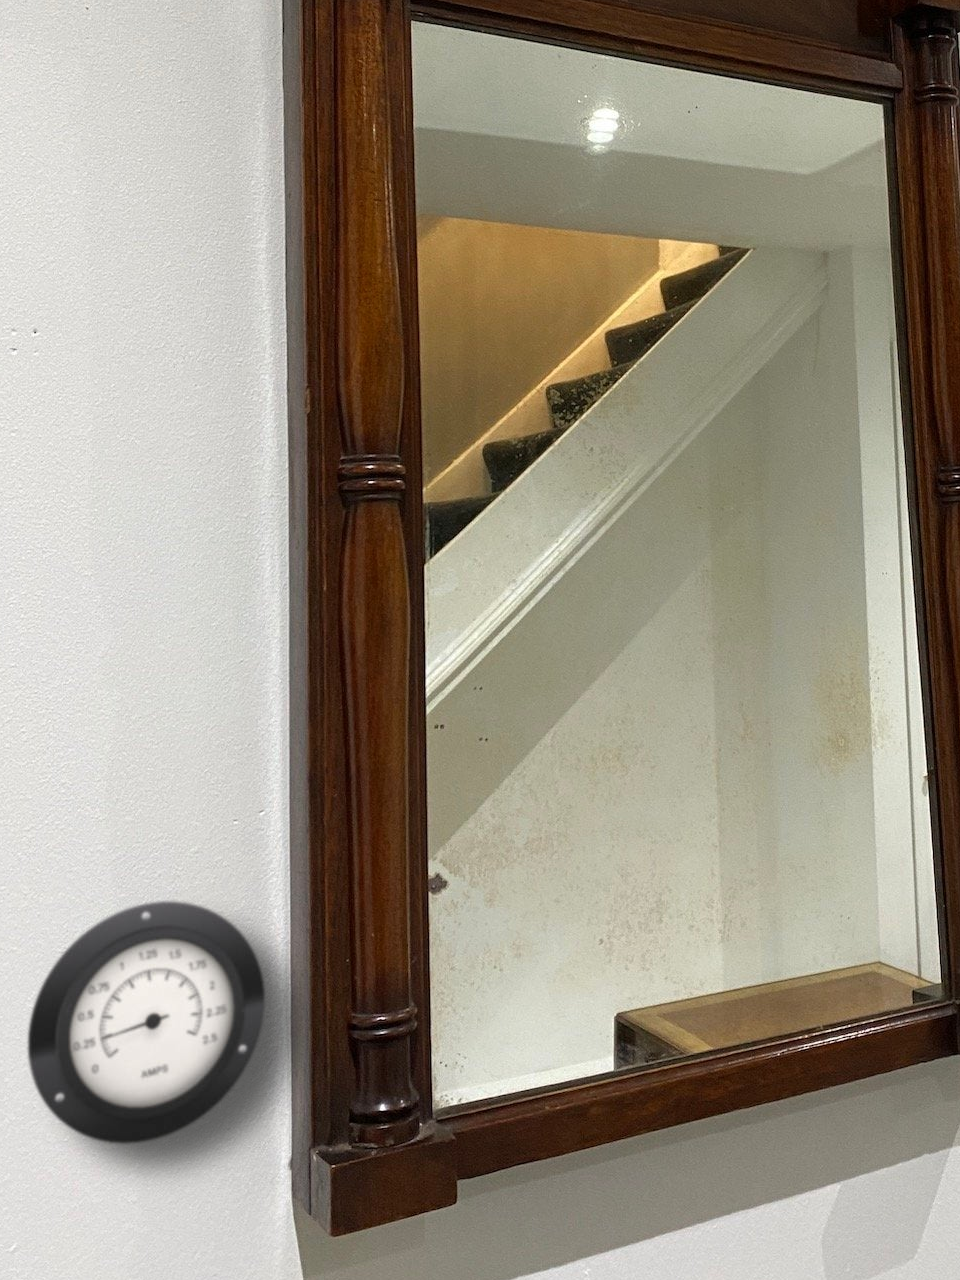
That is **0.25** A
